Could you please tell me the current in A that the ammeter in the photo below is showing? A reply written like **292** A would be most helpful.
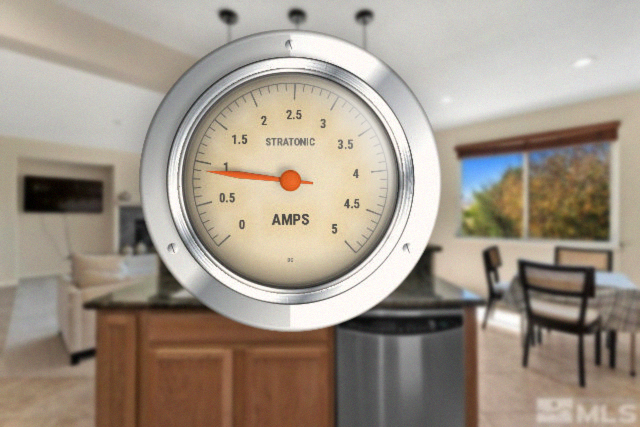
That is **0.9** A
